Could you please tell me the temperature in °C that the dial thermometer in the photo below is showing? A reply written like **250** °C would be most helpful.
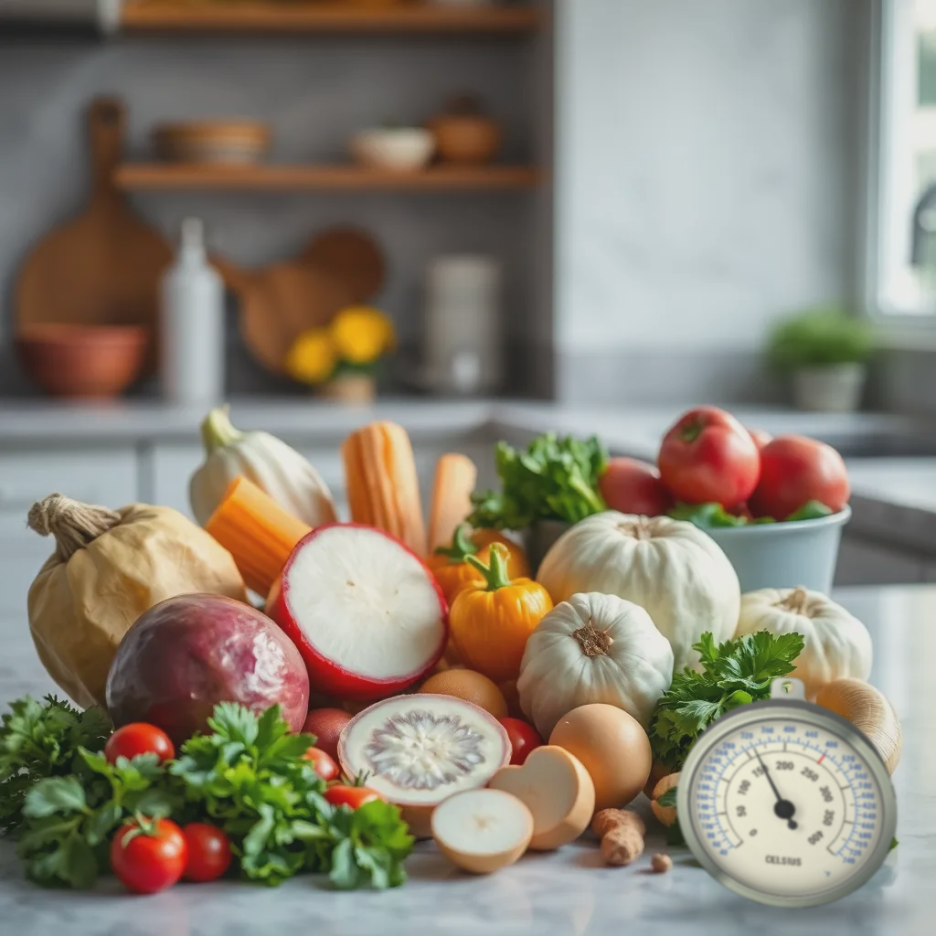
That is **162.5** °C
